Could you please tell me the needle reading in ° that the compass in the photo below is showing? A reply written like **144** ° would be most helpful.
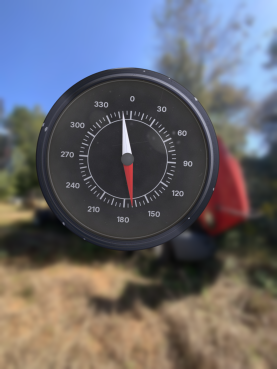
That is **170** °
